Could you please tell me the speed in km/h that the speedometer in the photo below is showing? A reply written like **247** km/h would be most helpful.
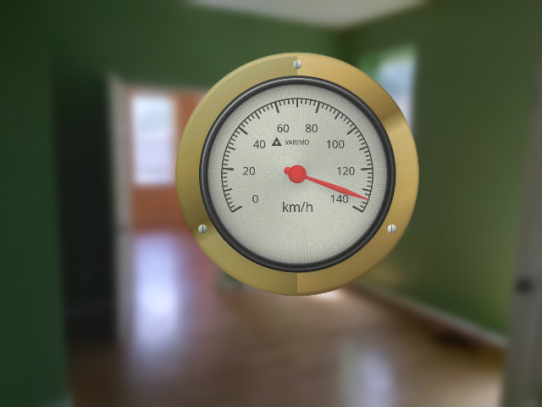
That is **134** km/h
